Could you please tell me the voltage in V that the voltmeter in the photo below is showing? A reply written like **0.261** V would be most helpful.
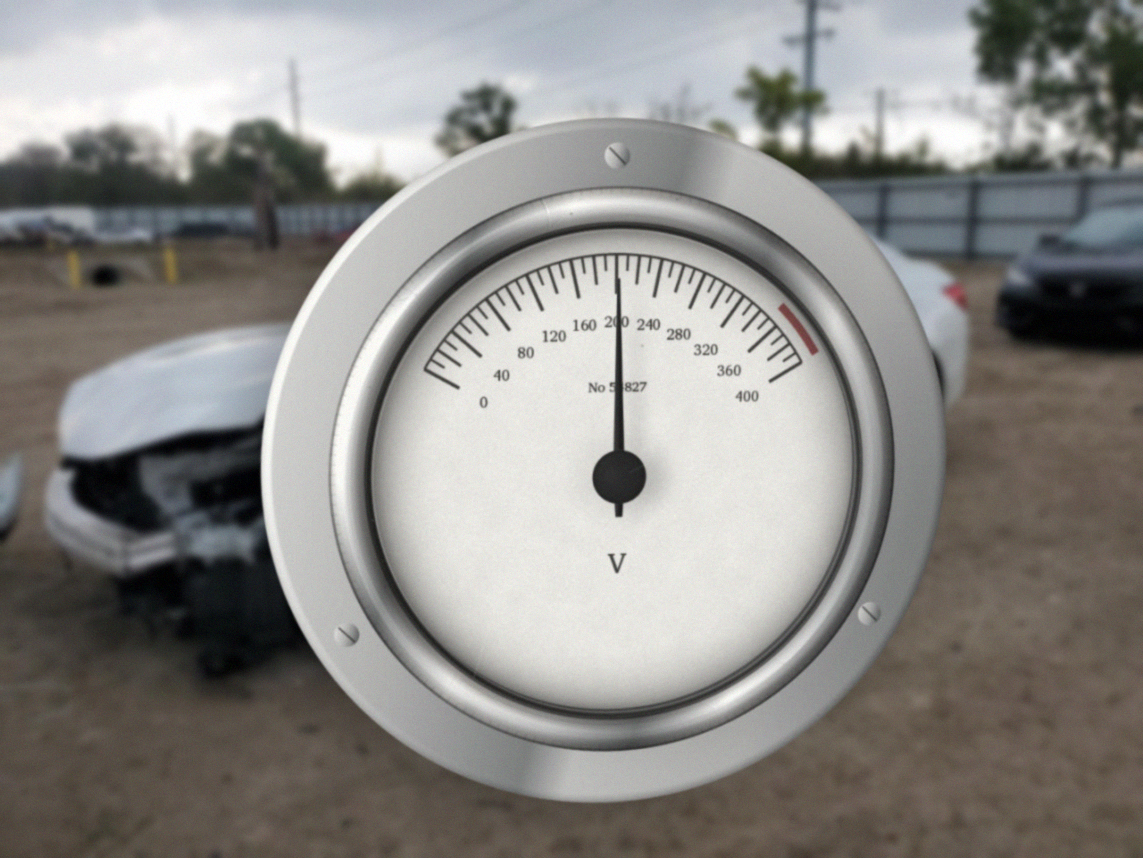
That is **200** V
